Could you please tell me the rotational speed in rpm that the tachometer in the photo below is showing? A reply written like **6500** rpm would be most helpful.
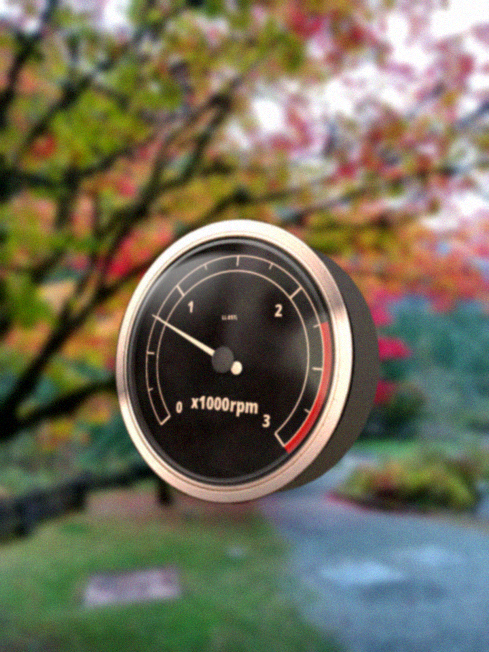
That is **750** rpm
